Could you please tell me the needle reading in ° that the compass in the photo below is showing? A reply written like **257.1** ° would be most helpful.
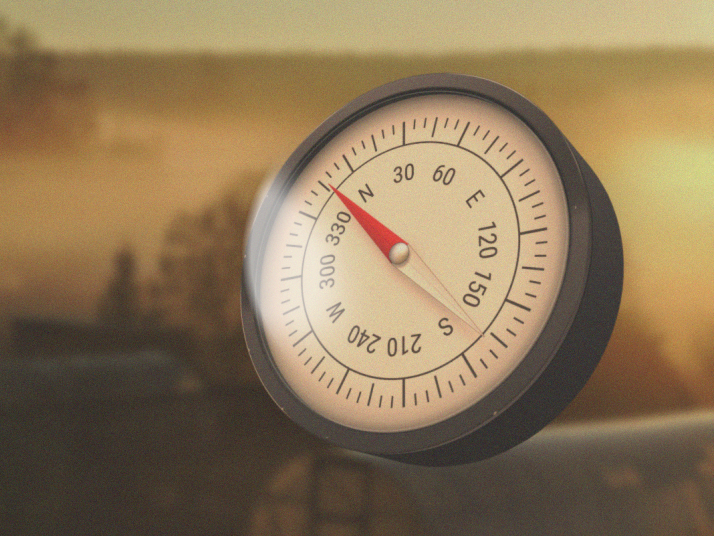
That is **347.5** °
